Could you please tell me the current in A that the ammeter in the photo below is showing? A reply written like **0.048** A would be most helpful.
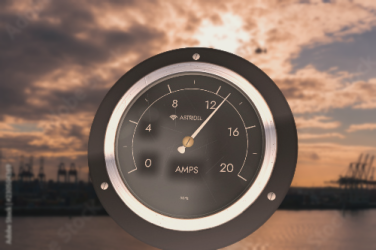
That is **13** A
